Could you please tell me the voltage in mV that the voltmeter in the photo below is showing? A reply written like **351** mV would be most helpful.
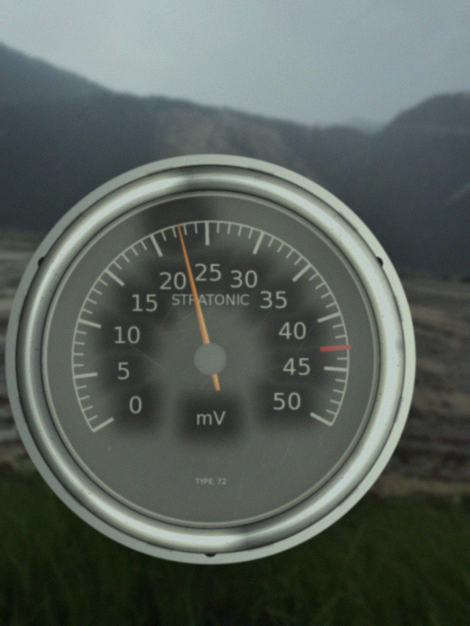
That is **22.5** mV
